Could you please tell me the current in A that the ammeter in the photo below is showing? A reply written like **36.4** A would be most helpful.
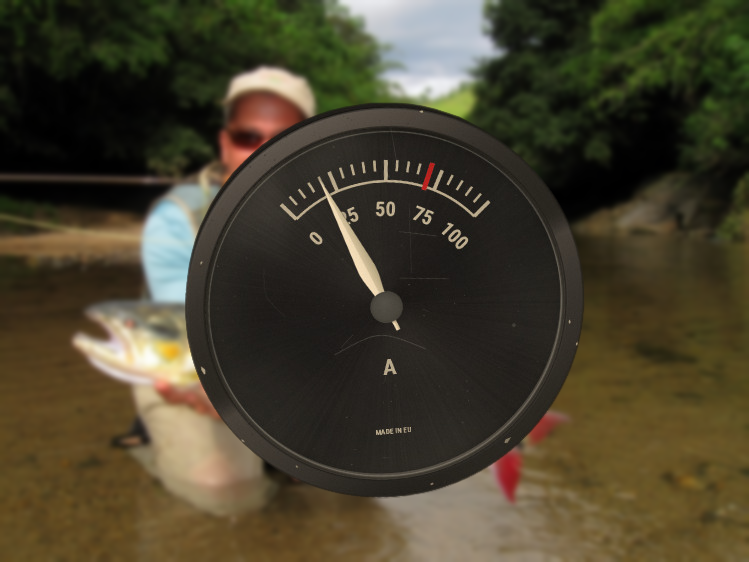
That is **20** A
